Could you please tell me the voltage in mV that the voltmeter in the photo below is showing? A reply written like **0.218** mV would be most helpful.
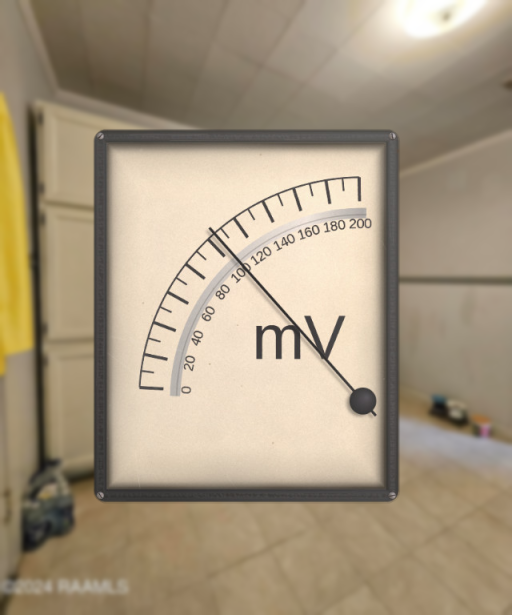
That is **105** mV
